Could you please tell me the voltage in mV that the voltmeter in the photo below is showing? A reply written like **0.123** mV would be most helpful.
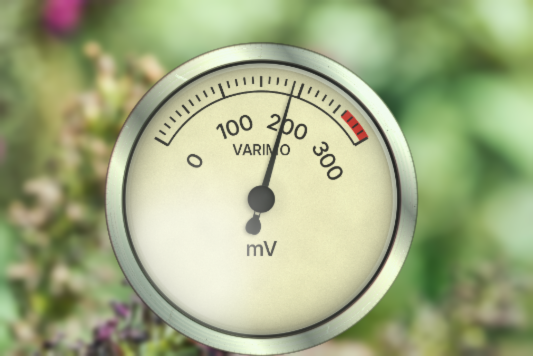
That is **190** mV
